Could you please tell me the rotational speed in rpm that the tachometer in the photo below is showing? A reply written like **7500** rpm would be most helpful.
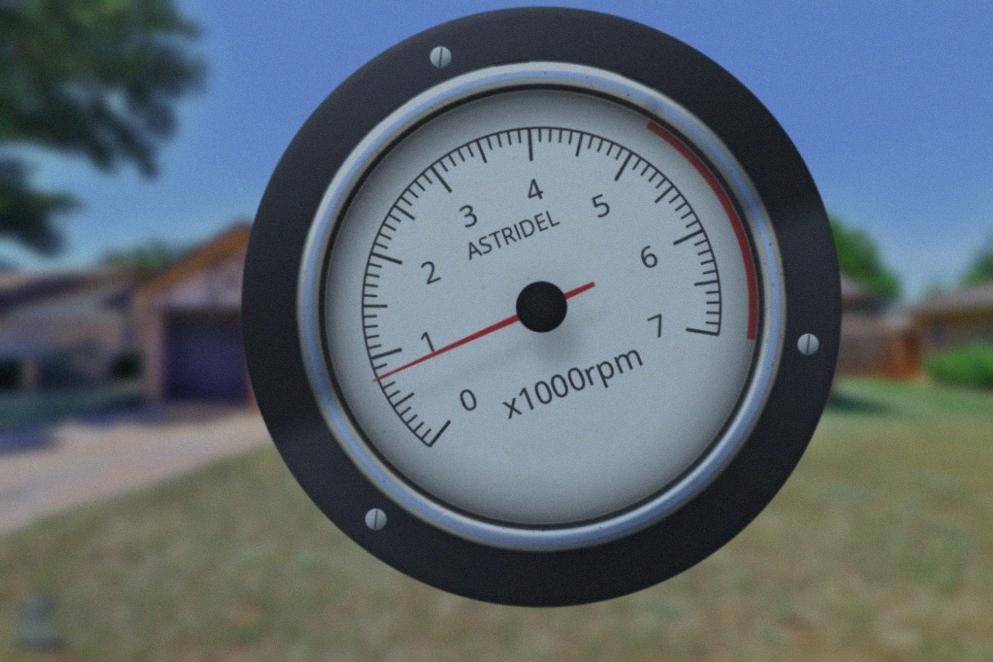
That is **800** rpm
